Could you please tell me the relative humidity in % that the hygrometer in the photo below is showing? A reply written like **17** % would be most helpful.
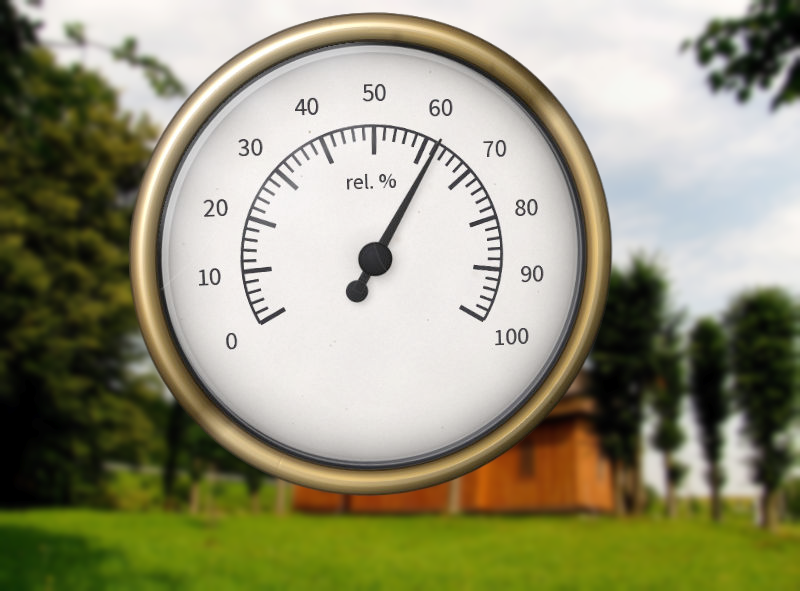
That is **62** %
